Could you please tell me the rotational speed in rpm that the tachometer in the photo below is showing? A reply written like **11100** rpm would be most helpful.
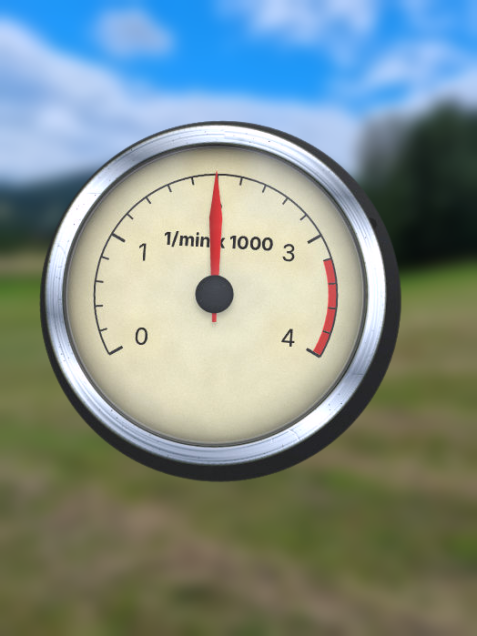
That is **2000** rpm
